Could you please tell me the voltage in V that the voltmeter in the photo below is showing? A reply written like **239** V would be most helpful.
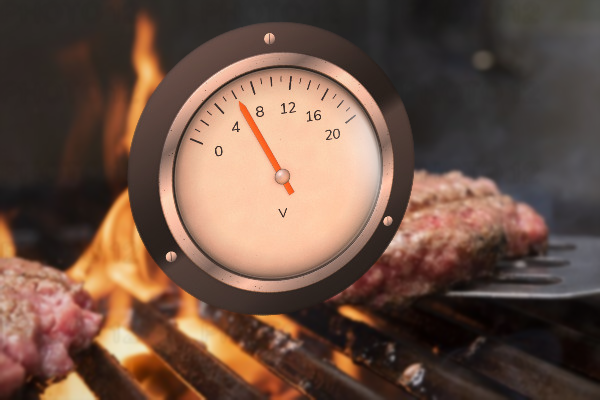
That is **6** V
